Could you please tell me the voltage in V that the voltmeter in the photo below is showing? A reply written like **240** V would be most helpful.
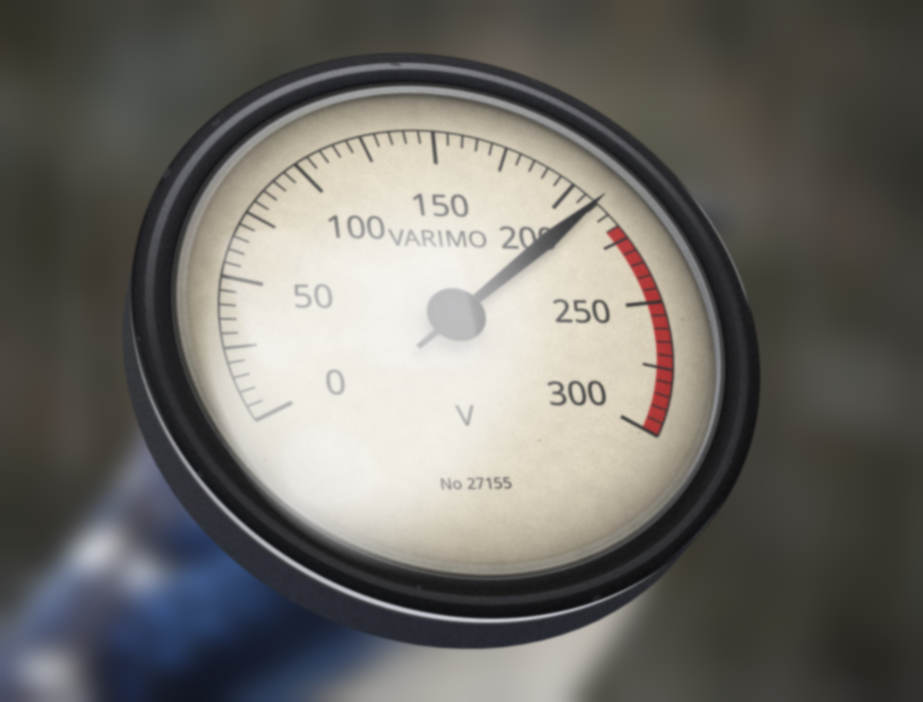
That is **210** V
